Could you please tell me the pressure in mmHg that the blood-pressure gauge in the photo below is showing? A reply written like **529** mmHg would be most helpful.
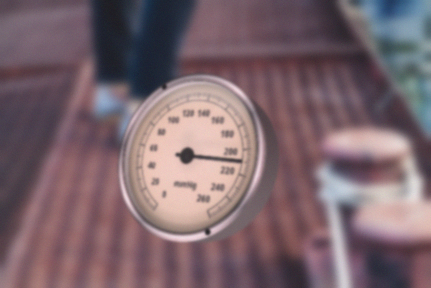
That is **210** mmHg
